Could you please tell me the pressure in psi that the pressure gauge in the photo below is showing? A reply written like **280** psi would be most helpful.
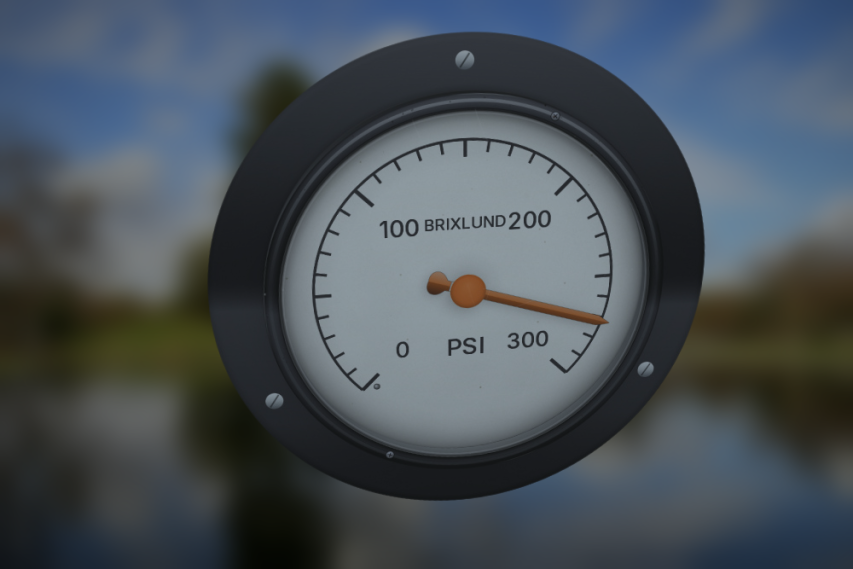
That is **270** psi
